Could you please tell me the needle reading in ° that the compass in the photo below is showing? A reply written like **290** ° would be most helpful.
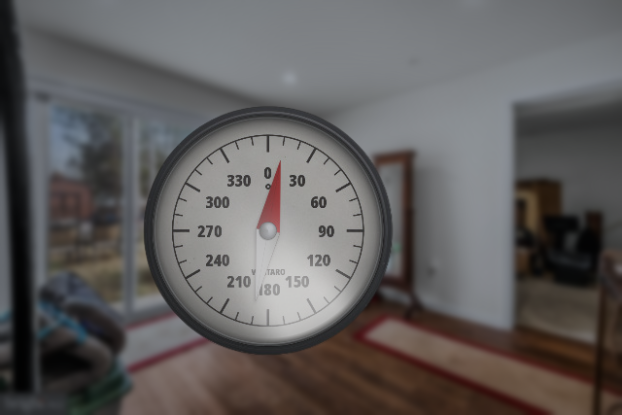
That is **10** °
